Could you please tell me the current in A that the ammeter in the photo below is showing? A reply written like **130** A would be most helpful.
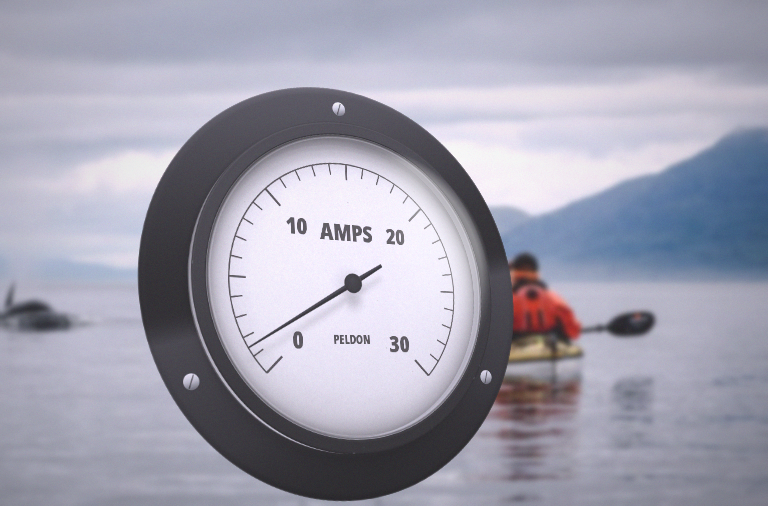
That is **1.5** A
